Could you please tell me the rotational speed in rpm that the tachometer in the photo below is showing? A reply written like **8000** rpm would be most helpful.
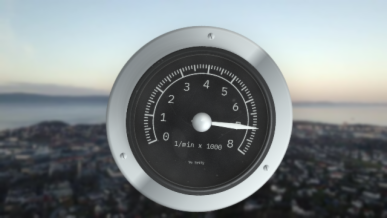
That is **7000** rpm
